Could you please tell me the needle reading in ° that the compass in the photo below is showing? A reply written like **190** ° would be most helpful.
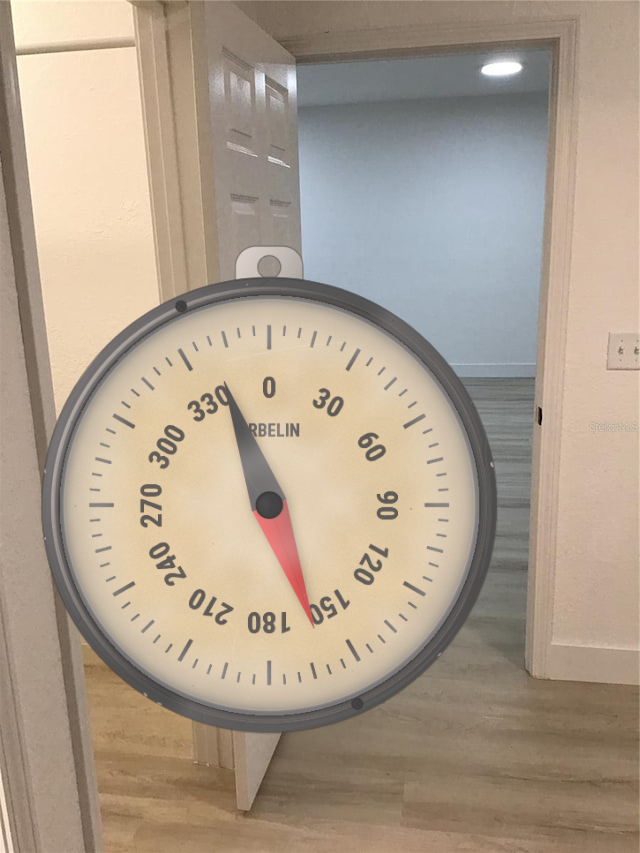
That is **160** °
